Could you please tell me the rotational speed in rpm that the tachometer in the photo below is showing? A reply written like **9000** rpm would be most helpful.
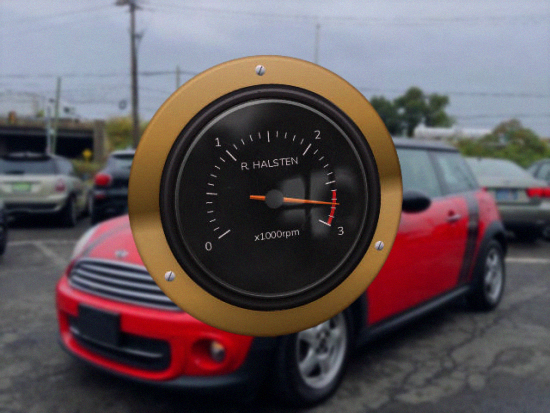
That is **2750** rpm
